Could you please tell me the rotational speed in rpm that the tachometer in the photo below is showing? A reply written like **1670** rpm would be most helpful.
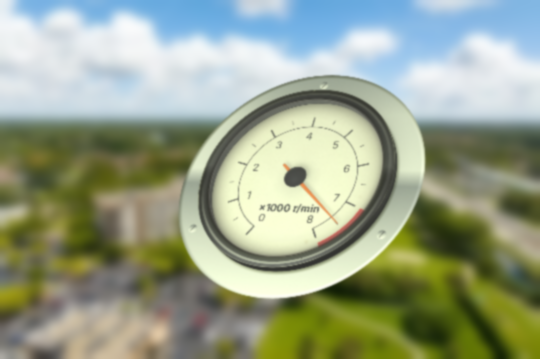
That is **7500** rpm
